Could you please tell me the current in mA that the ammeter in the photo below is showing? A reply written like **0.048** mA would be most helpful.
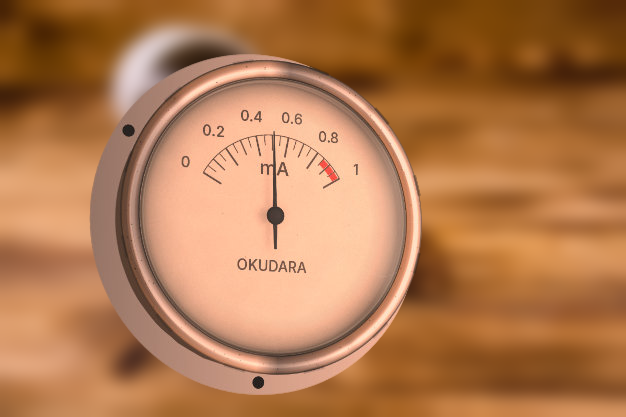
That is **0.5** mA
